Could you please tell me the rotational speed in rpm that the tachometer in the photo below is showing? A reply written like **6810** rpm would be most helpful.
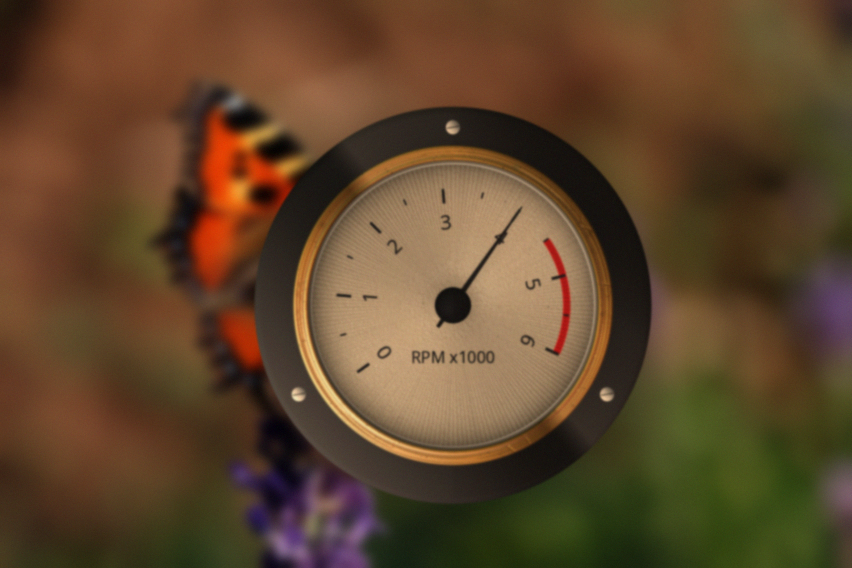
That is **4000** rpm
